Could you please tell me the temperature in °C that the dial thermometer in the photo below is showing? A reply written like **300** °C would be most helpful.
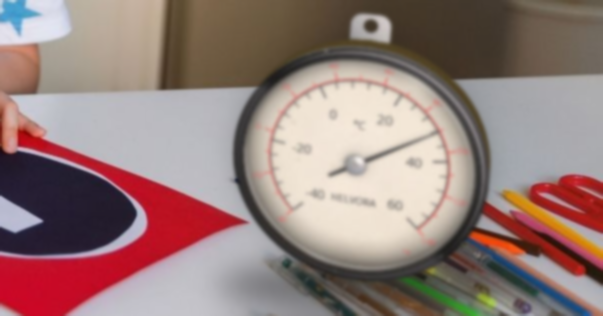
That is **32** °C
